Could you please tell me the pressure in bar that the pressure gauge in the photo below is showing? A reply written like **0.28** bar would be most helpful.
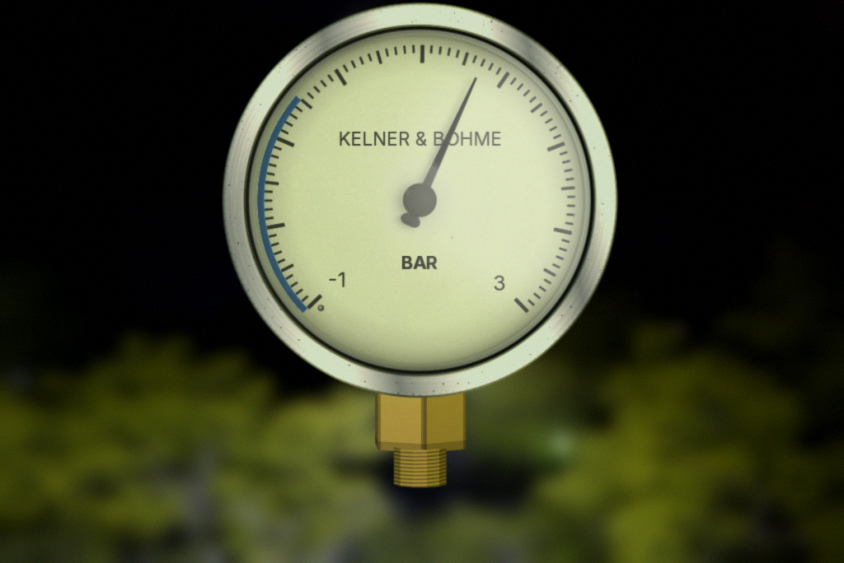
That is **1.35** bar
